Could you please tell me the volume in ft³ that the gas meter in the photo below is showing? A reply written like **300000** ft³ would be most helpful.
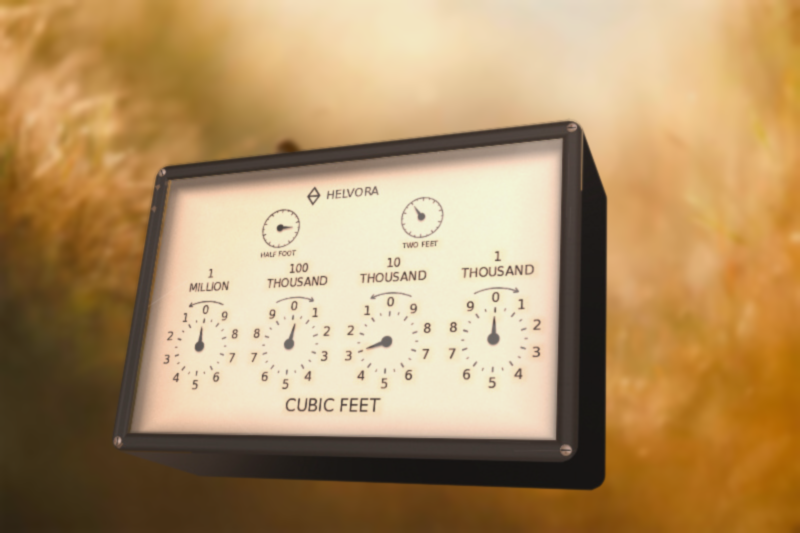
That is **3000** ft³
